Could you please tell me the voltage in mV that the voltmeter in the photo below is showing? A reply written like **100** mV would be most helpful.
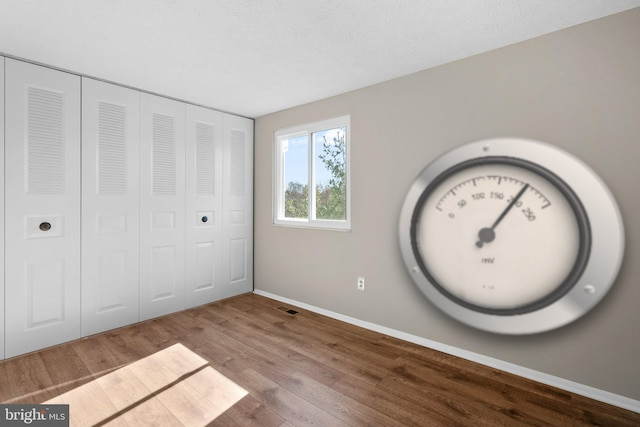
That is **200** mV
